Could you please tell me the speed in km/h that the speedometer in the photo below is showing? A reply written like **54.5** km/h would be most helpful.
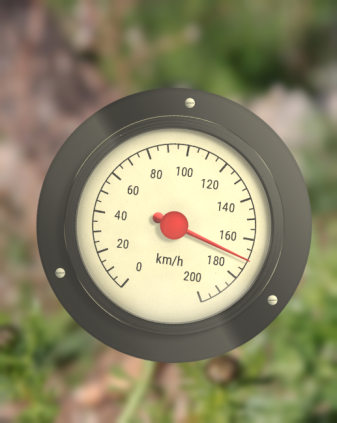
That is **170** km/h
